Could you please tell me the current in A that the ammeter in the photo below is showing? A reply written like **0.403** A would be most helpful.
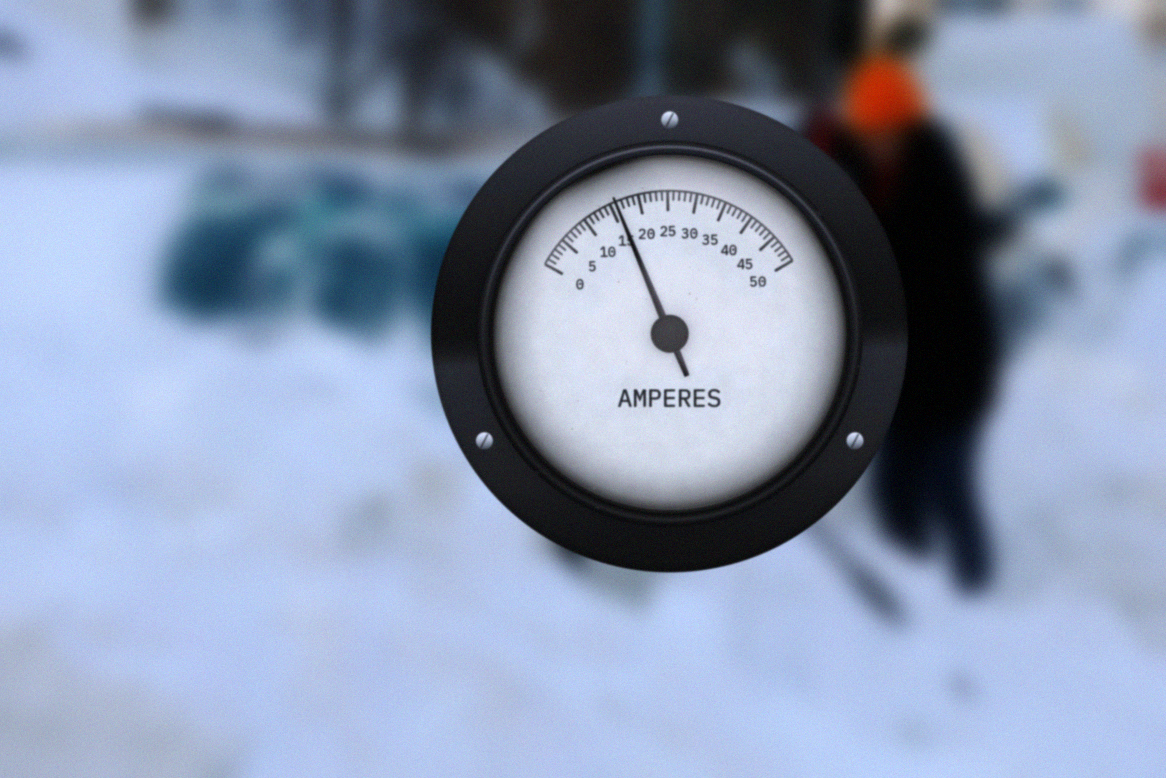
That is **16** A
